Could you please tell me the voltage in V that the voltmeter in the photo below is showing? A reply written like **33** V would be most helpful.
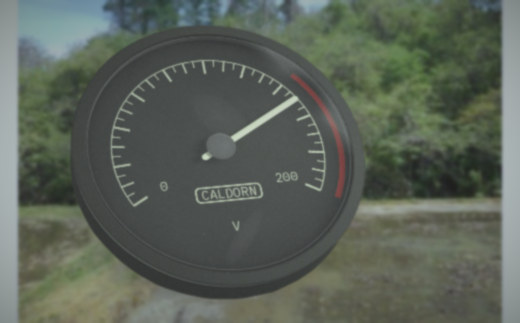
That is **150** V
